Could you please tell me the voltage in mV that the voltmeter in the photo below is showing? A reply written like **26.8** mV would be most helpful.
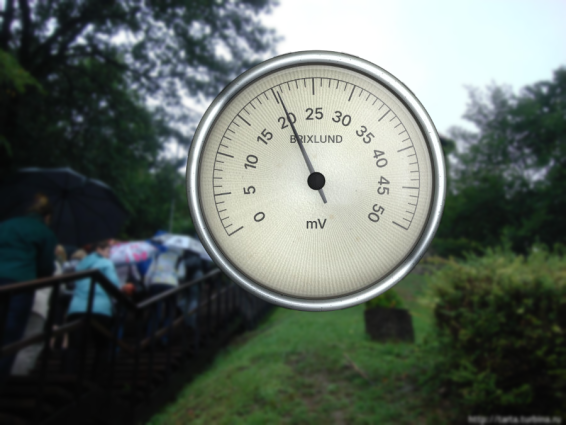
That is **20.5** mV
